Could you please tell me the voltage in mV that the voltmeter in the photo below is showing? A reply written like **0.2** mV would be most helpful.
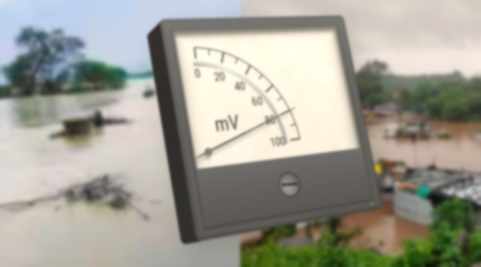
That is **80** mV
